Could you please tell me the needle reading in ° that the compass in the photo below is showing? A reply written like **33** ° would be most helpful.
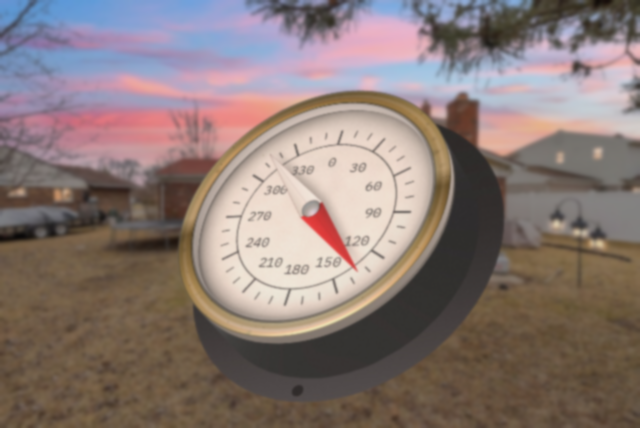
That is **135** °
